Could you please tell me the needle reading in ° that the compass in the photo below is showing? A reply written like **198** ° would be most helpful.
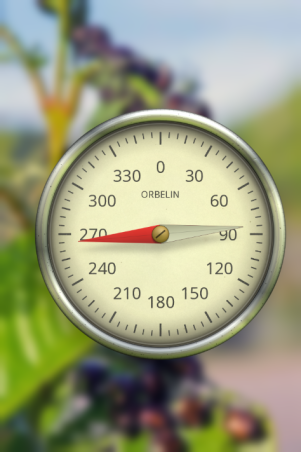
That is **265** °
